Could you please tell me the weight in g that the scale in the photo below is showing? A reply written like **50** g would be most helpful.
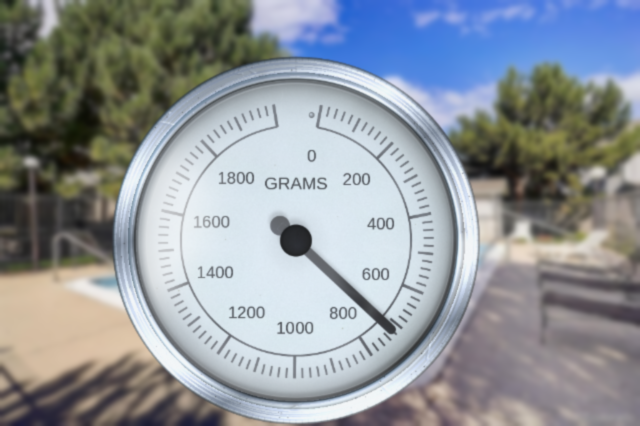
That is **720** g
